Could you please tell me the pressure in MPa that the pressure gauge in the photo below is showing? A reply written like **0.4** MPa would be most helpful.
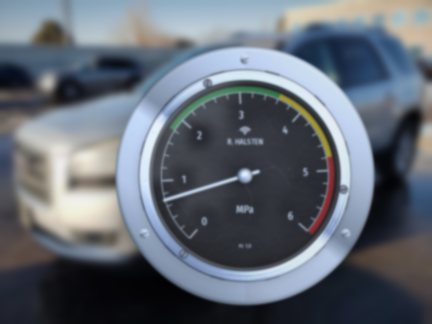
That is **0.7** MPa
